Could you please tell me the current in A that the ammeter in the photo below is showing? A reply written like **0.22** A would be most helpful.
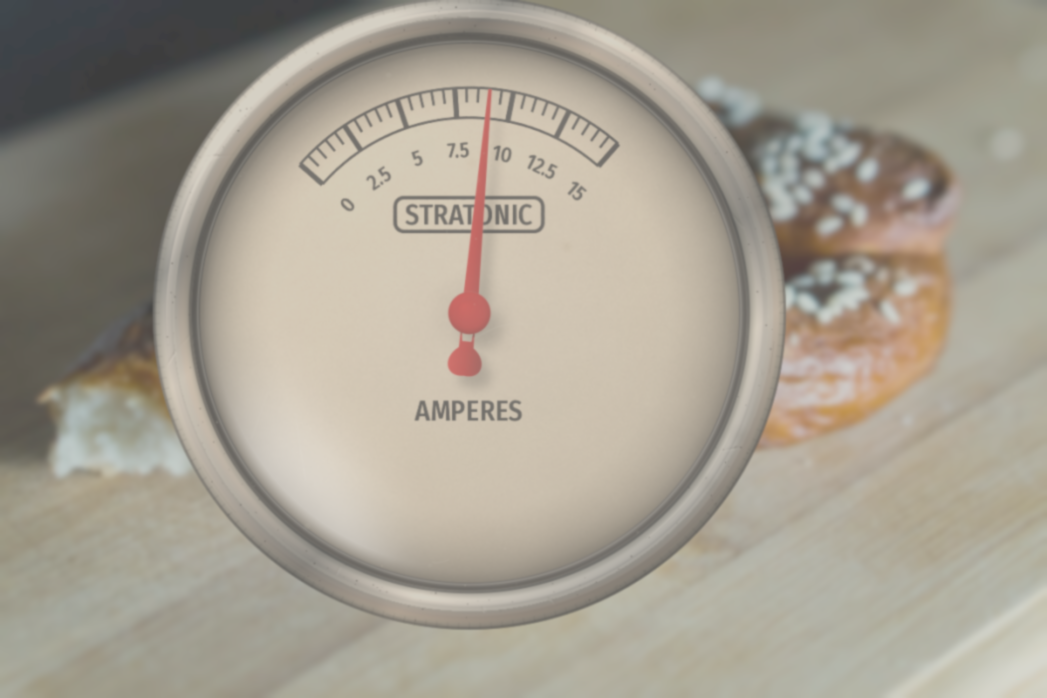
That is **9** A
